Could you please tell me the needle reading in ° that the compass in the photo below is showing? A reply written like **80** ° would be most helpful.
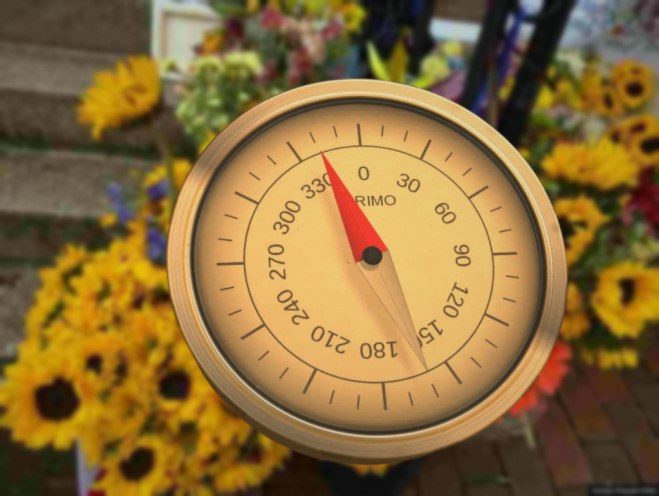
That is **340** °
